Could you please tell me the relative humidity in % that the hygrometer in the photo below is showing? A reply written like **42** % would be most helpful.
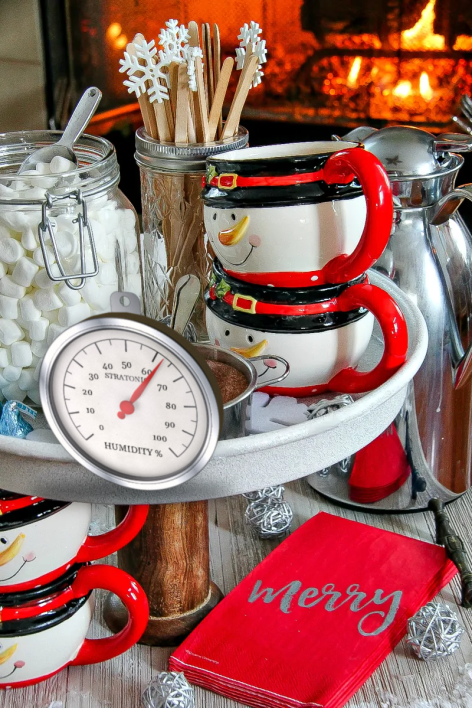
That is **62.5** %
